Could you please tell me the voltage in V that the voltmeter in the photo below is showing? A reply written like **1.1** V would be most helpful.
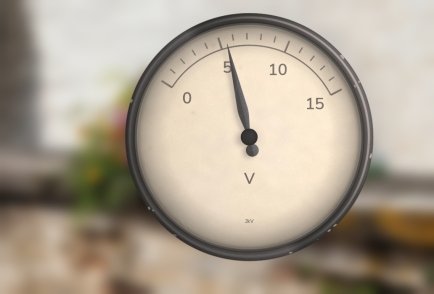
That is **5.5** V
